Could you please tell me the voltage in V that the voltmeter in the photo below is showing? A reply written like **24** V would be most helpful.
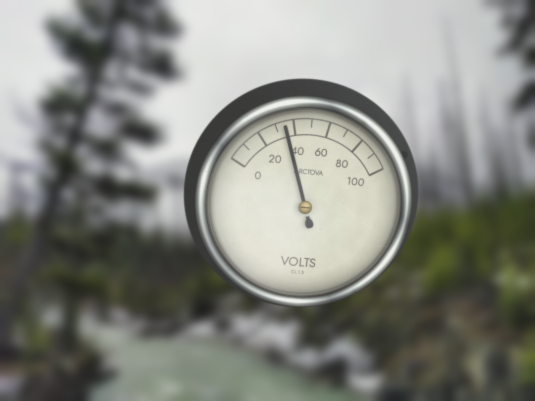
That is **35** V
